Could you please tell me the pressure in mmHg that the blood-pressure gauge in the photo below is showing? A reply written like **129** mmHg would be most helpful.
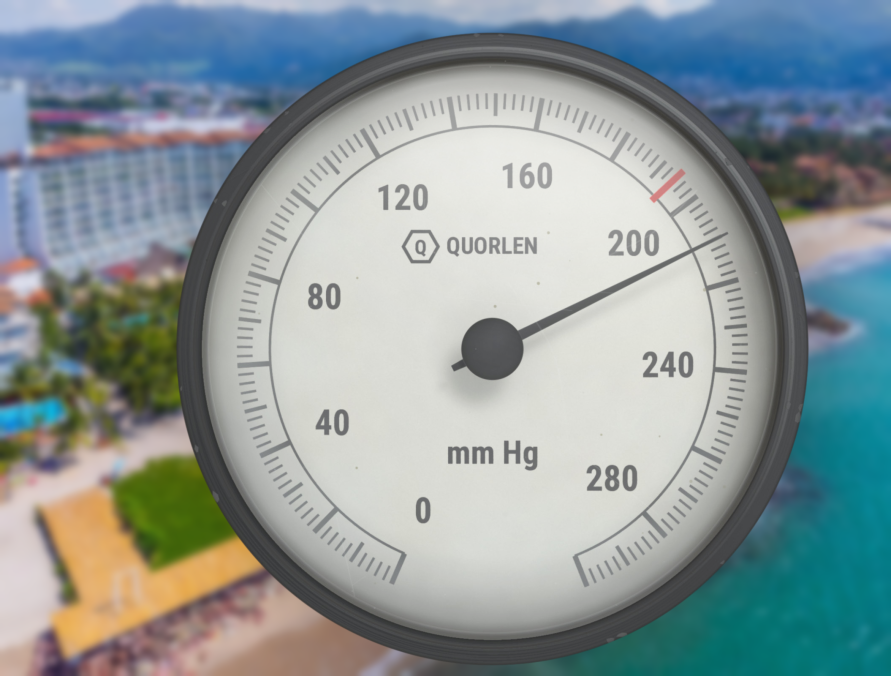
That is **210** mmHg
